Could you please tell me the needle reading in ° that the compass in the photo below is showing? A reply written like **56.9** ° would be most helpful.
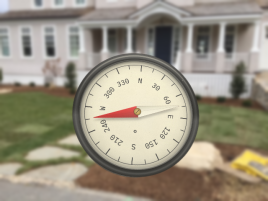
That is **255** °
